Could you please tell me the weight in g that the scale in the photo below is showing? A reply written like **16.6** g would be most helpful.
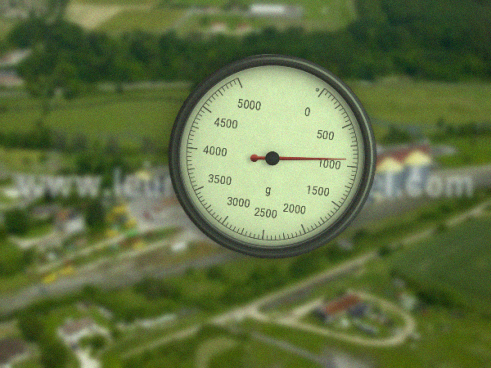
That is **900** g
